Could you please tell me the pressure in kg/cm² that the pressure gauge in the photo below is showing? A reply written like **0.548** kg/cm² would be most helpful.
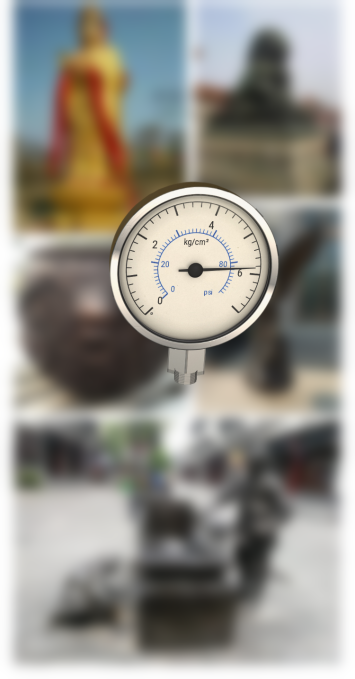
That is **5.8** kg/cm²
